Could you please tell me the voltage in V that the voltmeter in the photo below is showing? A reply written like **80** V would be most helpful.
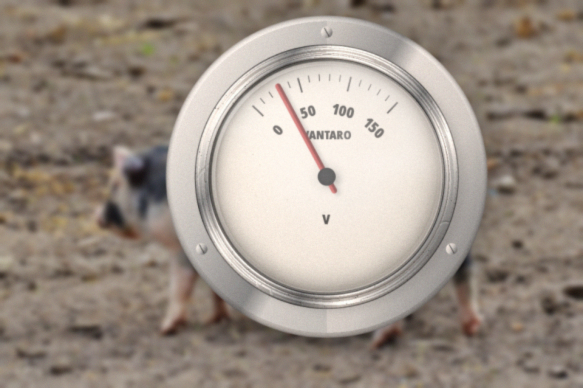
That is **30** V
